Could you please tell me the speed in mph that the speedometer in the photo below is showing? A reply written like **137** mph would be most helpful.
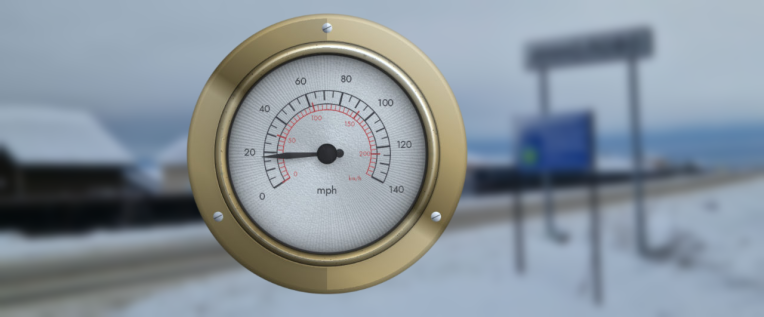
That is **17.5** mph
